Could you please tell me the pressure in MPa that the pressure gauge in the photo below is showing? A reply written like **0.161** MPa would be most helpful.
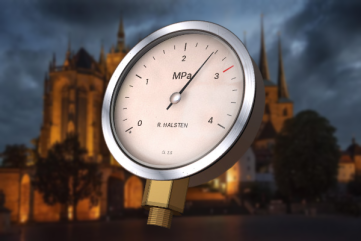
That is **2.6** MPa
